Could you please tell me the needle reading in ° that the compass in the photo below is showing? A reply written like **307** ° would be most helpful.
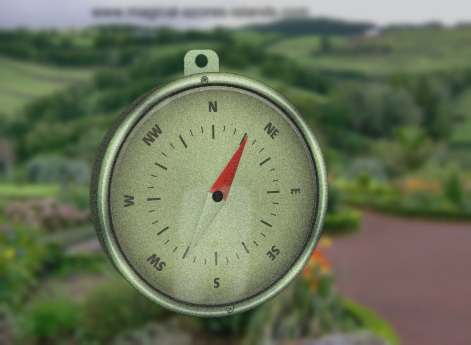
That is **30** °
